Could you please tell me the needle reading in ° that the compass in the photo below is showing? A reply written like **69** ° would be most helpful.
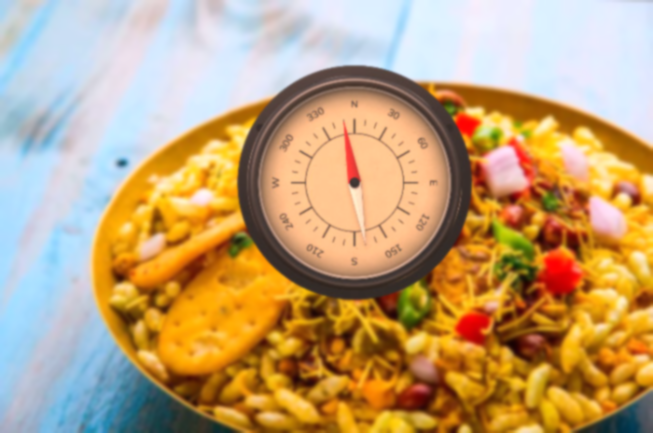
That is **350** °
